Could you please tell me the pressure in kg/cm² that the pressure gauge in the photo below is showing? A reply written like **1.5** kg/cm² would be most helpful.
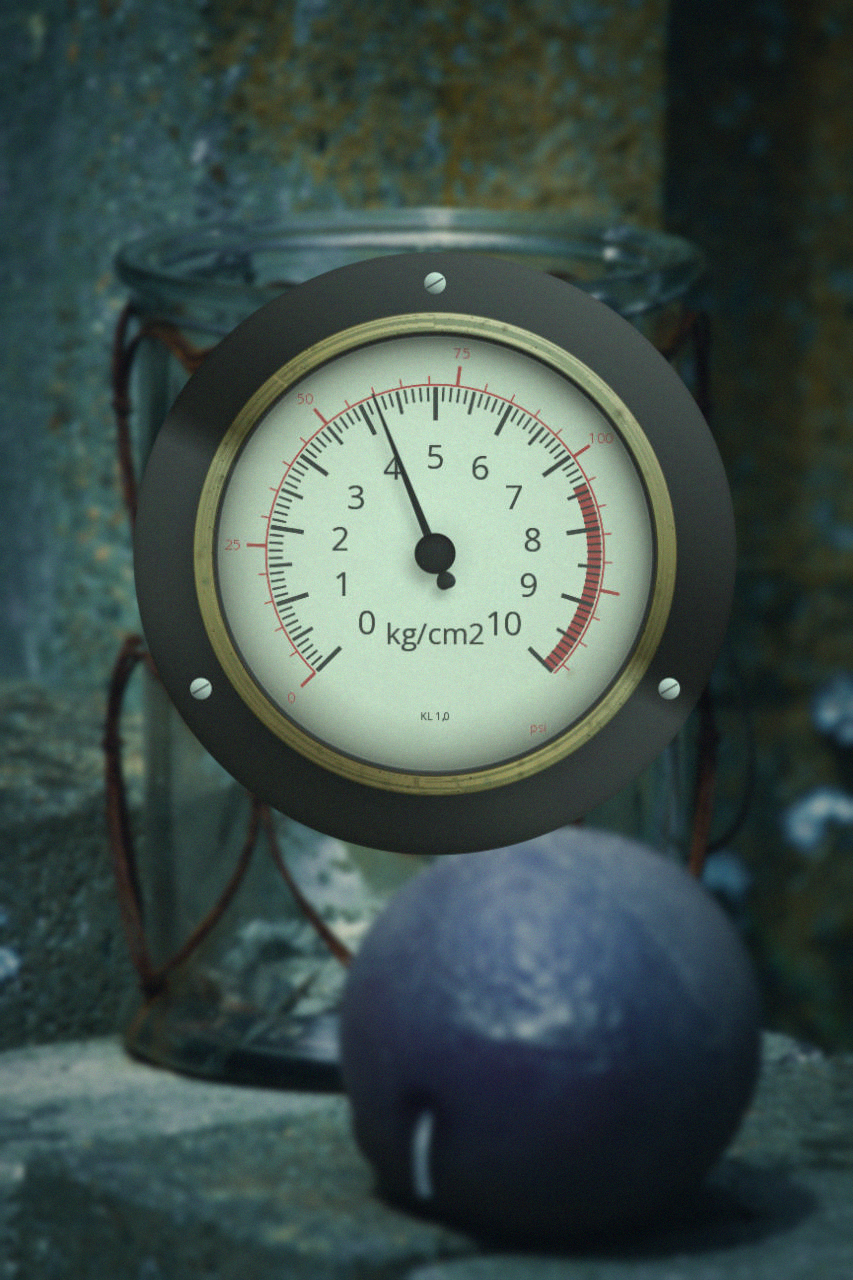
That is **4.2** kg/cm²
